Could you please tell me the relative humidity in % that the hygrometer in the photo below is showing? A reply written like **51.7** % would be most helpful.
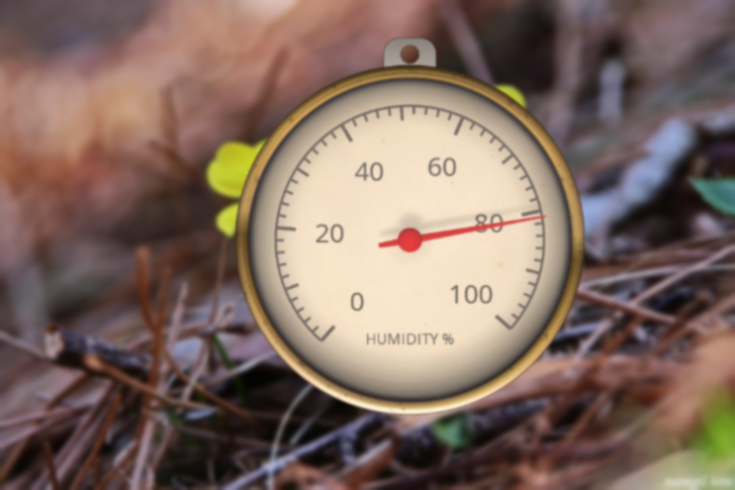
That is **81** %
